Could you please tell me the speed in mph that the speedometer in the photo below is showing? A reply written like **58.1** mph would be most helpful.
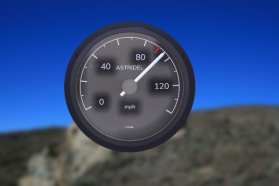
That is **95** mph
